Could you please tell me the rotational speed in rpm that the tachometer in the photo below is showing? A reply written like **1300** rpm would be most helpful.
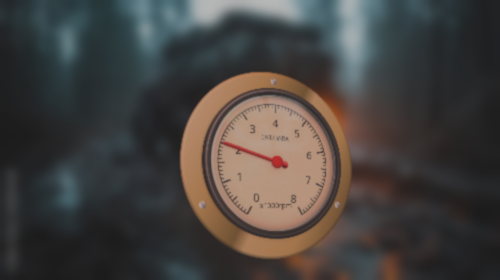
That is **2000** rpm
